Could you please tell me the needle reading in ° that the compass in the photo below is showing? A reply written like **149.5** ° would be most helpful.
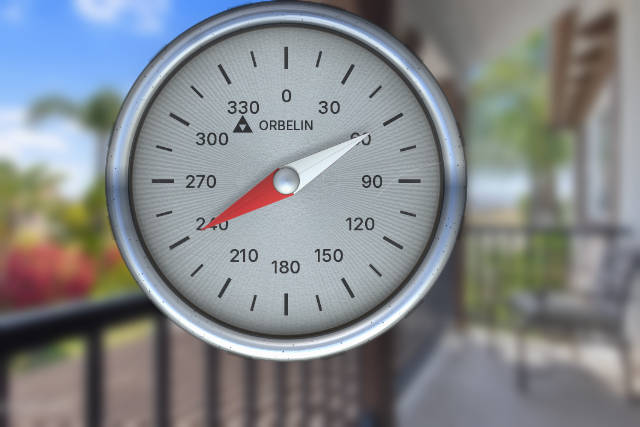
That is **240** °
